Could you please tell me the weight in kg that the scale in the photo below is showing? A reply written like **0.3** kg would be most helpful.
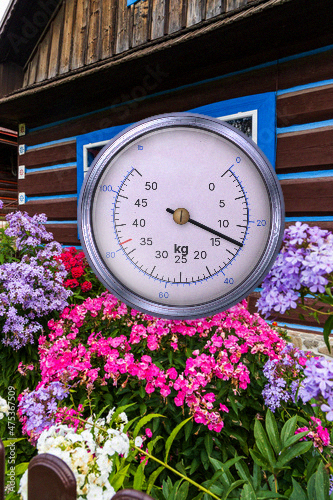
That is **13** kg
